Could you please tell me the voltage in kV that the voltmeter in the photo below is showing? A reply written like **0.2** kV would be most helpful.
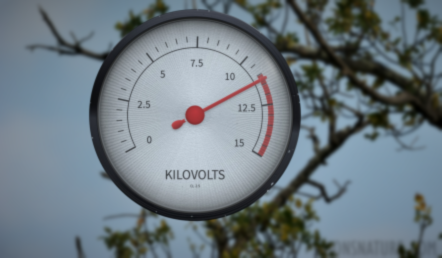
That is **11.25** kV
